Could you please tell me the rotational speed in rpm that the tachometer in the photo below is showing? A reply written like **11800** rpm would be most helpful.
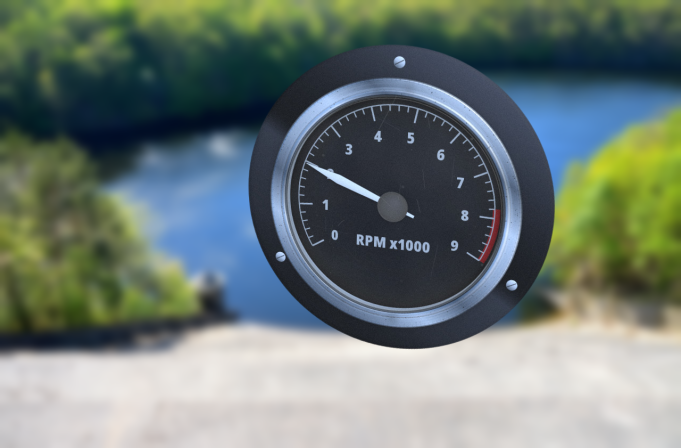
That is **2000** rpm
